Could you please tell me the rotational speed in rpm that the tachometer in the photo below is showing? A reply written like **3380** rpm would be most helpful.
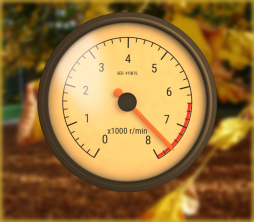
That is **7600** rpm
